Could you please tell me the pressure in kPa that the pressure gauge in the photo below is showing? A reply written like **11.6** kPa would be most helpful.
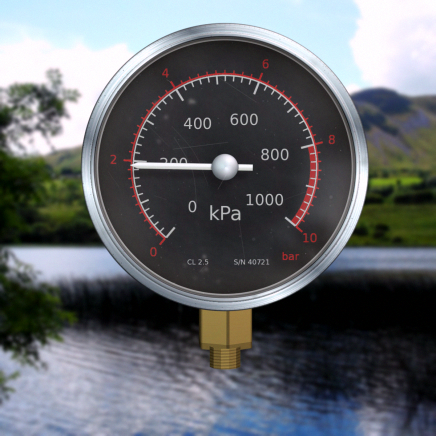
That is **190** kPa
